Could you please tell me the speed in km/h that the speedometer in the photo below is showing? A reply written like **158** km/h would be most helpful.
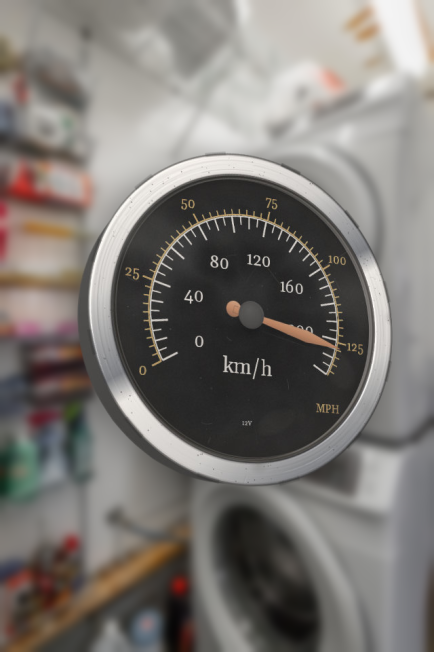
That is **205** km/h
